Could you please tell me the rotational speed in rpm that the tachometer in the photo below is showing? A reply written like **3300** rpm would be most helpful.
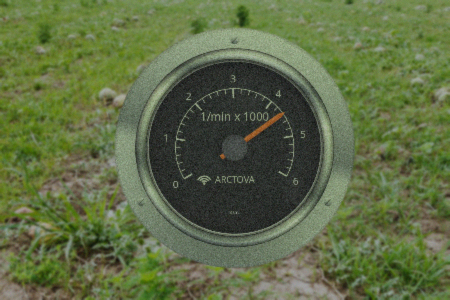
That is **4400** rpm
